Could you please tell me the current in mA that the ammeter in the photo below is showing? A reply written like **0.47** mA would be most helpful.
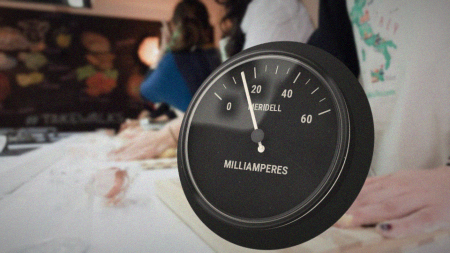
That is **15** mA
